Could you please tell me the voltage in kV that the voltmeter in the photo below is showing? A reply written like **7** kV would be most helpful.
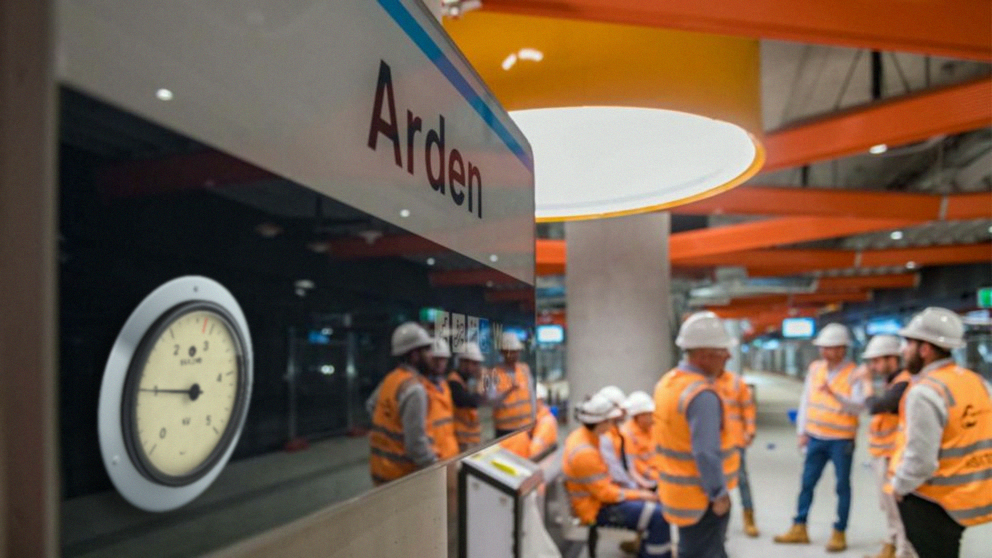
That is **1** kV
